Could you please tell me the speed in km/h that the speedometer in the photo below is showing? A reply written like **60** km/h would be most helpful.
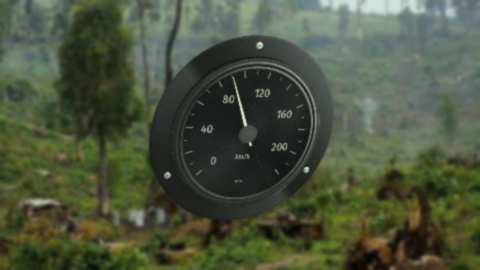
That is **90** km/h
